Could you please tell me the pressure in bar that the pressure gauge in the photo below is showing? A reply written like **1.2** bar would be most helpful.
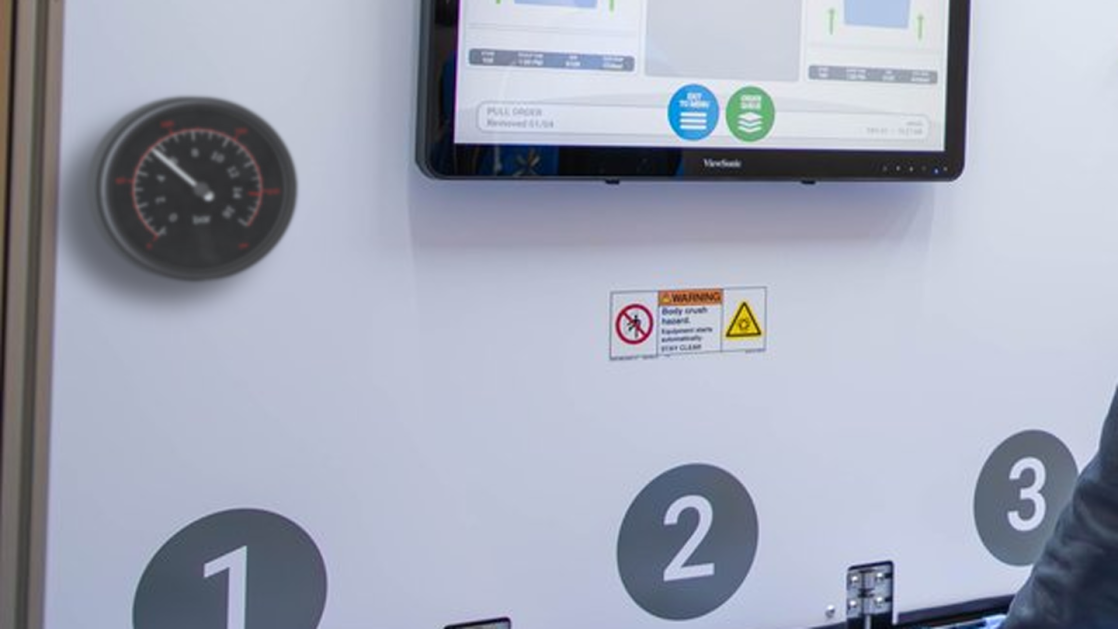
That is **5.5** bar
